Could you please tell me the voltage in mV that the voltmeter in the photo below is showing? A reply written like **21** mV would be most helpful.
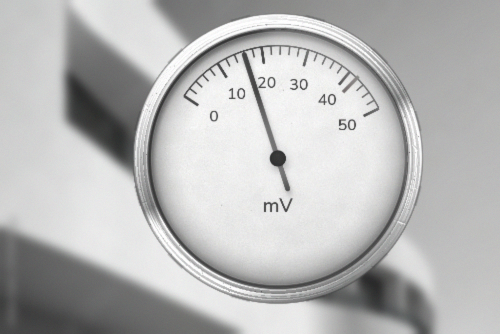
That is **16** mV
